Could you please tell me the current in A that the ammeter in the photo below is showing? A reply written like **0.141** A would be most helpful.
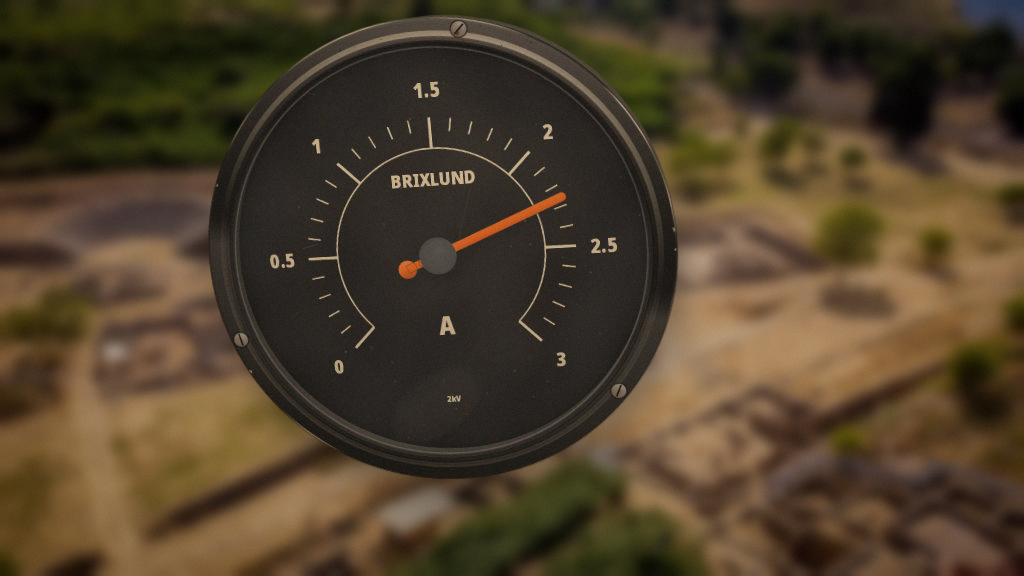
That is **2.25** A
